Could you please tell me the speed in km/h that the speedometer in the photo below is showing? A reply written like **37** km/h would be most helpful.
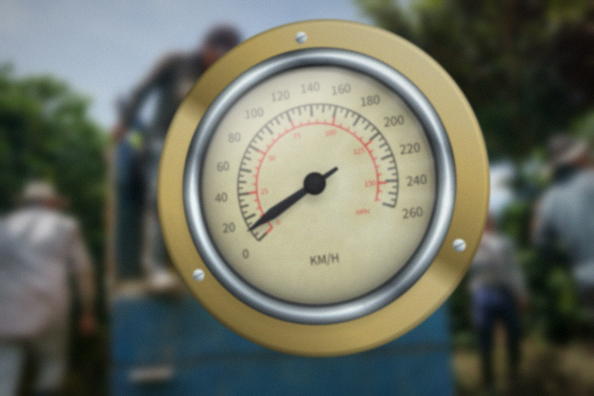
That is **10** km/h
